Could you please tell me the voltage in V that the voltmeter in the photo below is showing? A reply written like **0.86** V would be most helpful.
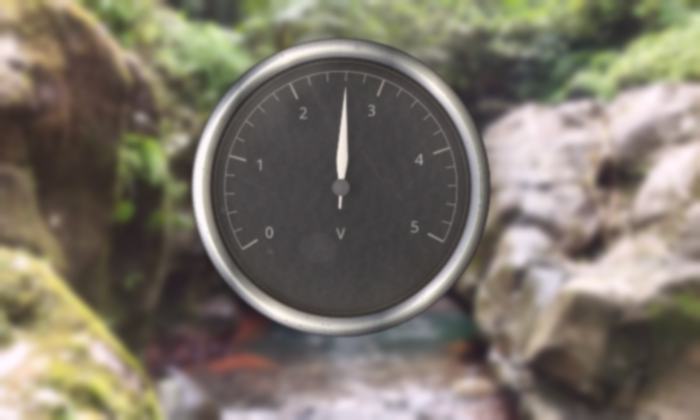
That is **2.6** V
